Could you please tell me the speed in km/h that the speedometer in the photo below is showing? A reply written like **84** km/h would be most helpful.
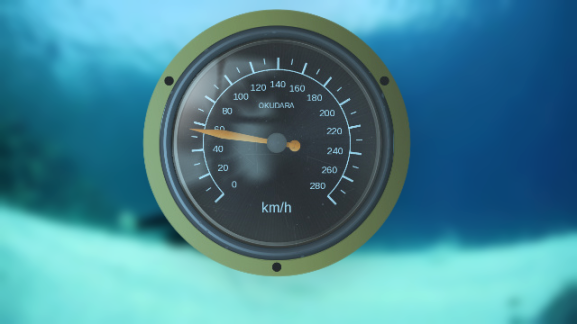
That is **55** km/h
